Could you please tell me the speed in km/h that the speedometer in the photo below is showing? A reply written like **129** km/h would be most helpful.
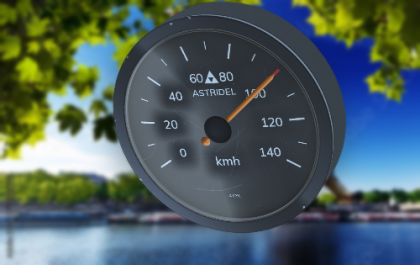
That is **100** km/h
